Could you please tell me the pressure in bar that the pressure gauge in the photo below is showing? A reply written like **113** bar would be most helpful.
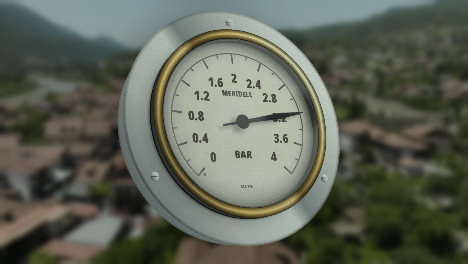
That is **3.2** bar
